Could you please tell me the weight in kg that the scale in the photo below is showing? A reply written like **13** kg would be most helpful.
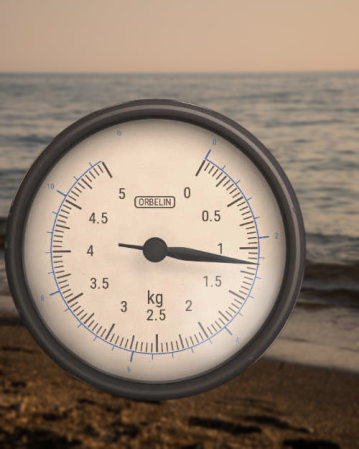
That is **1.15** kg
